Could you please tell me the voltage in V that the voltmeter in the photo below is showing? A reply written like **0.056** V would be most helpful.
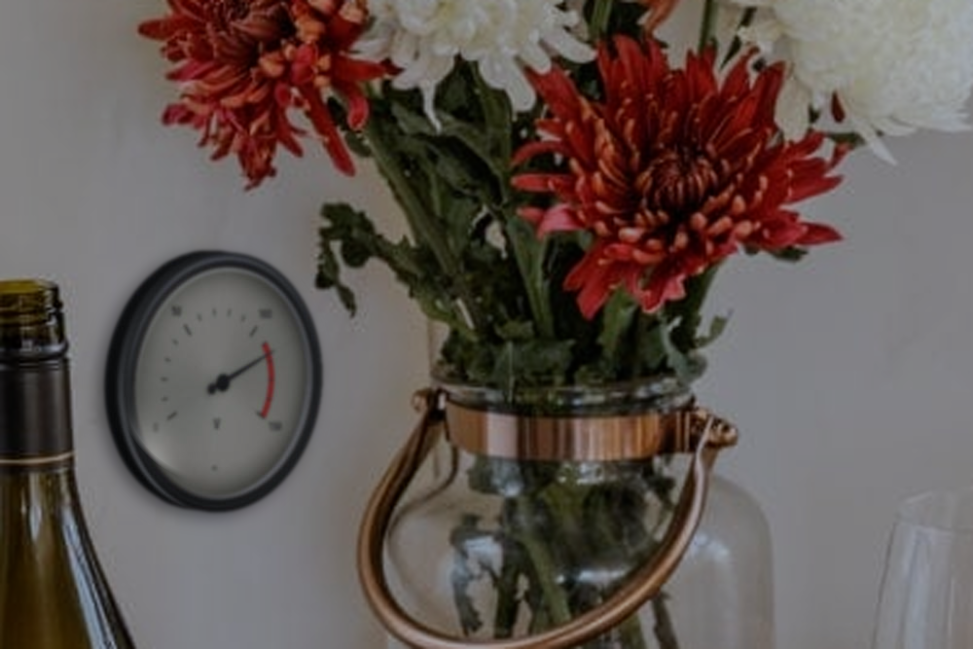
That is **115** V
